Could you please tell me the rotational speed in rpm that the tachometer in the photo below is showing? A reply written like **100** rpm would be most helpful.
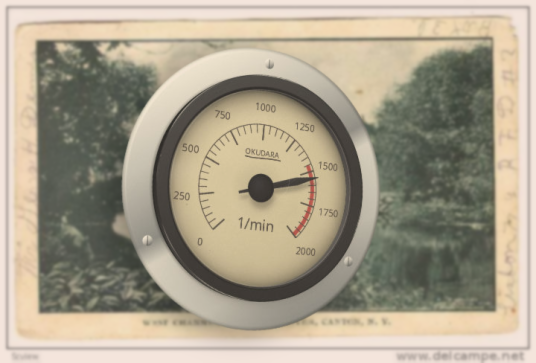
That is **1550** rpm
